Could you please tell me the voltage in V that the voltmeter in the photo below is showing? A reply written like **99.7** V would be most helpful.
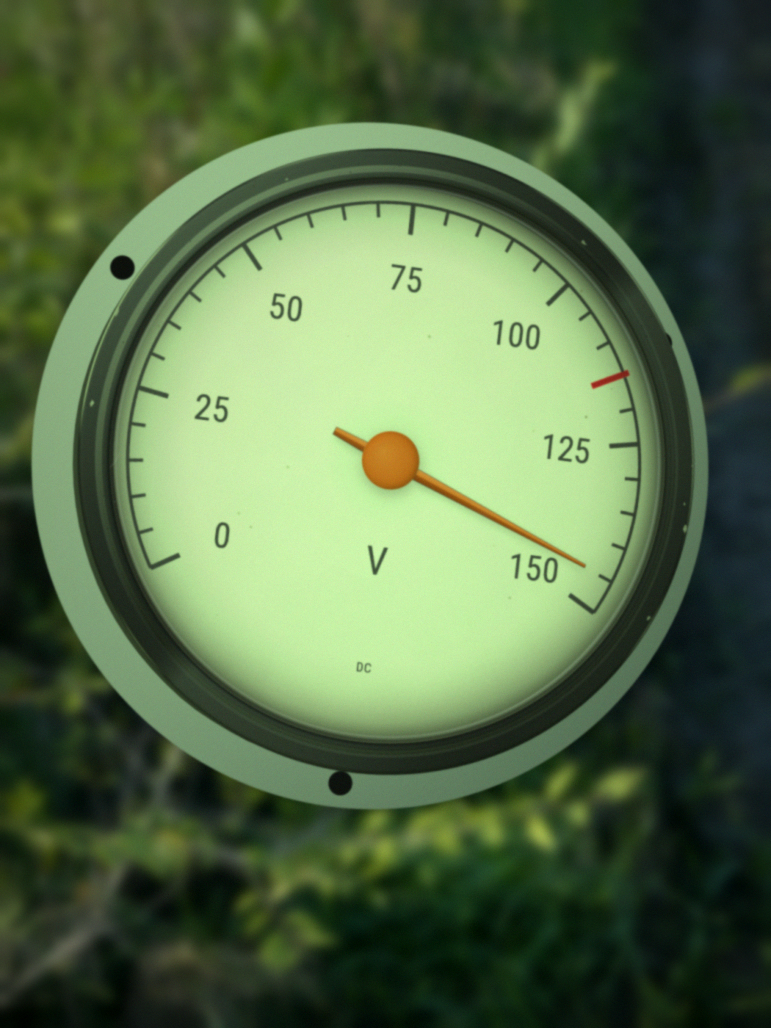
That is **145** V
